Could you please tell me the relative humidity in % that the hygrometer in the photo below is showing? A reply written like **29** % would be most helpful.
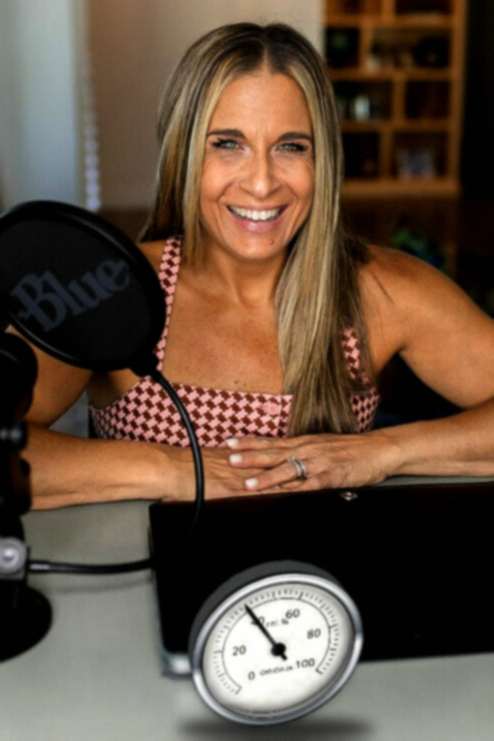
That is **40** %
